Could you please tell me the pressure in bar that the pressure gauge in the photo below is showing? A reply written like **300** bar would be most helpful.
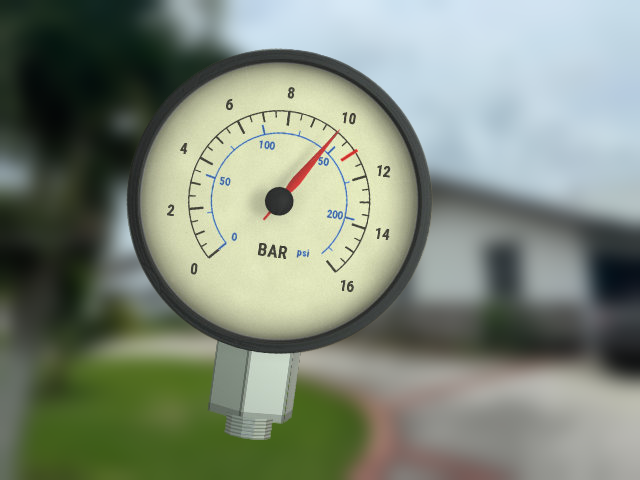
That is **10** bar
